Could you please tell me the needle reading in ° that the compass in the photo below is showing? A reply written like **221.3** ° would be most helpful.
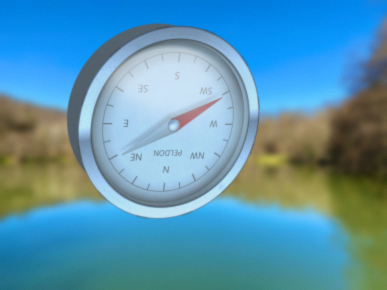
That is **240** °
